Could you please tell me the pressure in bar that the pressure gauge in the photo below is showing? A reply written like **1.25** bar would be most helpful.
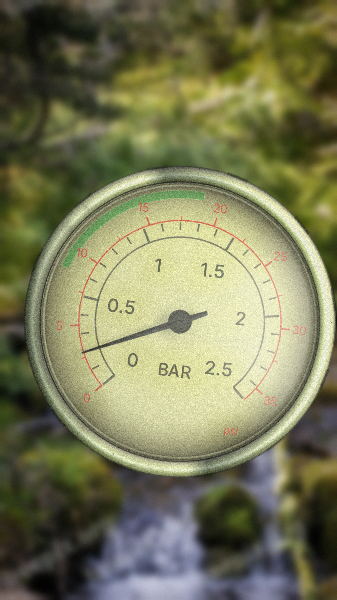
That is **0.2** bar
